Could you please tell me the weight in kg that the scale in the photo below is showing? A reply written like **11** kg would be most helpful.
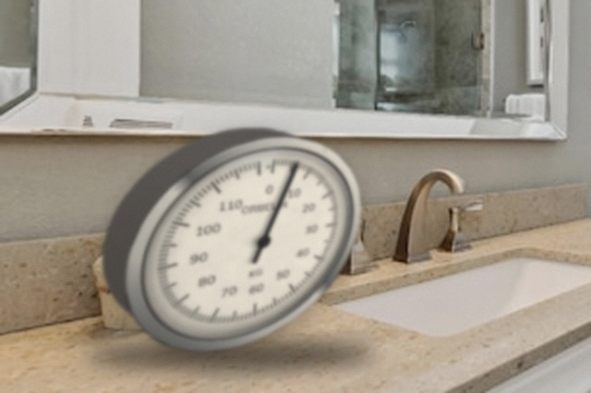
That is **5** kg
